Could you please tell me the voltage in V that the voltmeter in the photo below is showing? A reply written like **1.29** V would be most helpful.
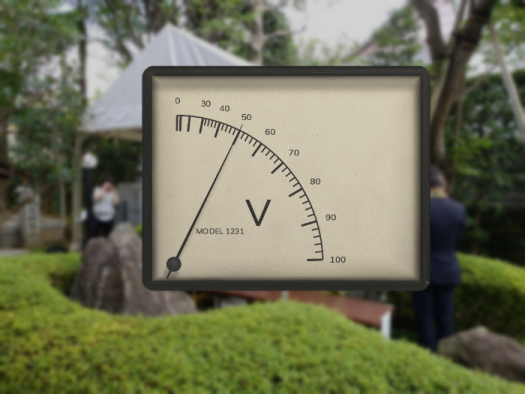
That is **50** V
